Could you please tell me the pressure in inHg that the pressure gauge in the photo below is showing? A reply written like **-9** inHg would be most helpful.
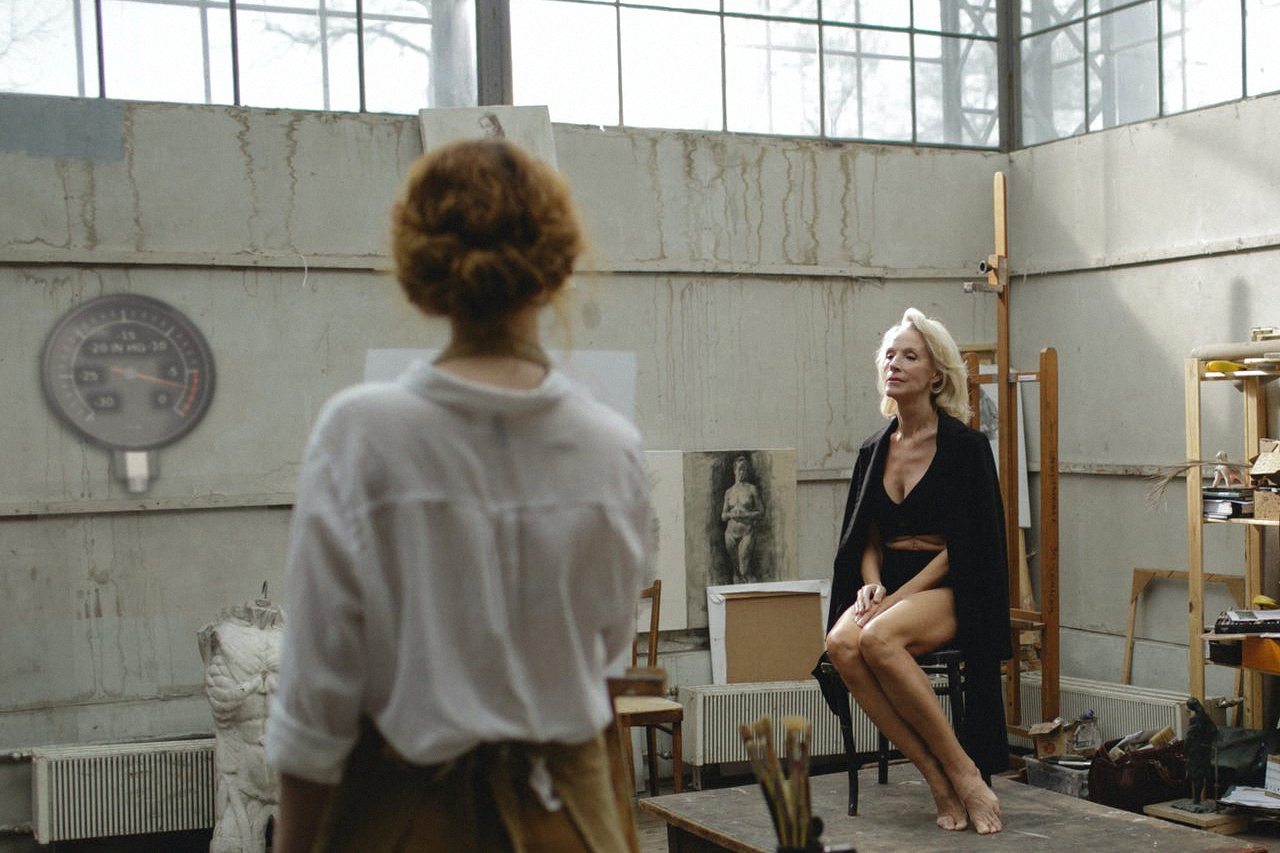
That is **-3** inHg
